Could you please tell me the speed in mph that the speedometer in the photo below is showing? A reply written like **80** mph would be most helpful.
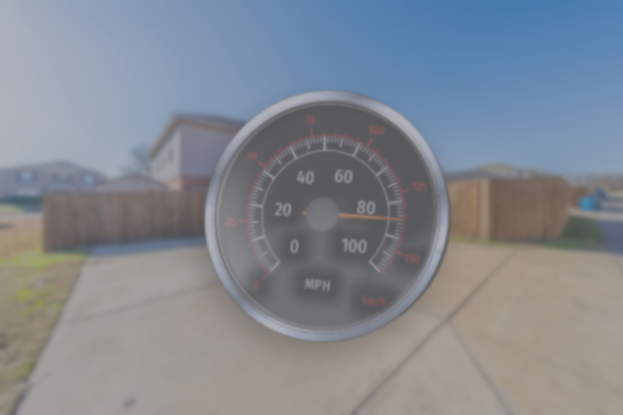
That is **85** mph
